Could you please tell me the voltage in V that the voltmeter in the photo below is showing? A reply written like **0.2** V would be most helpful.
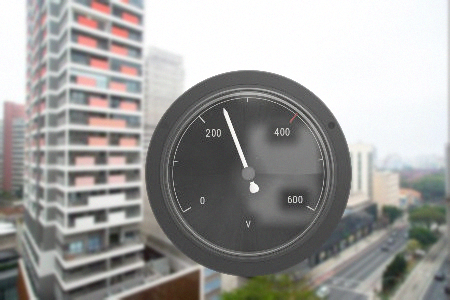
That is **250** V
